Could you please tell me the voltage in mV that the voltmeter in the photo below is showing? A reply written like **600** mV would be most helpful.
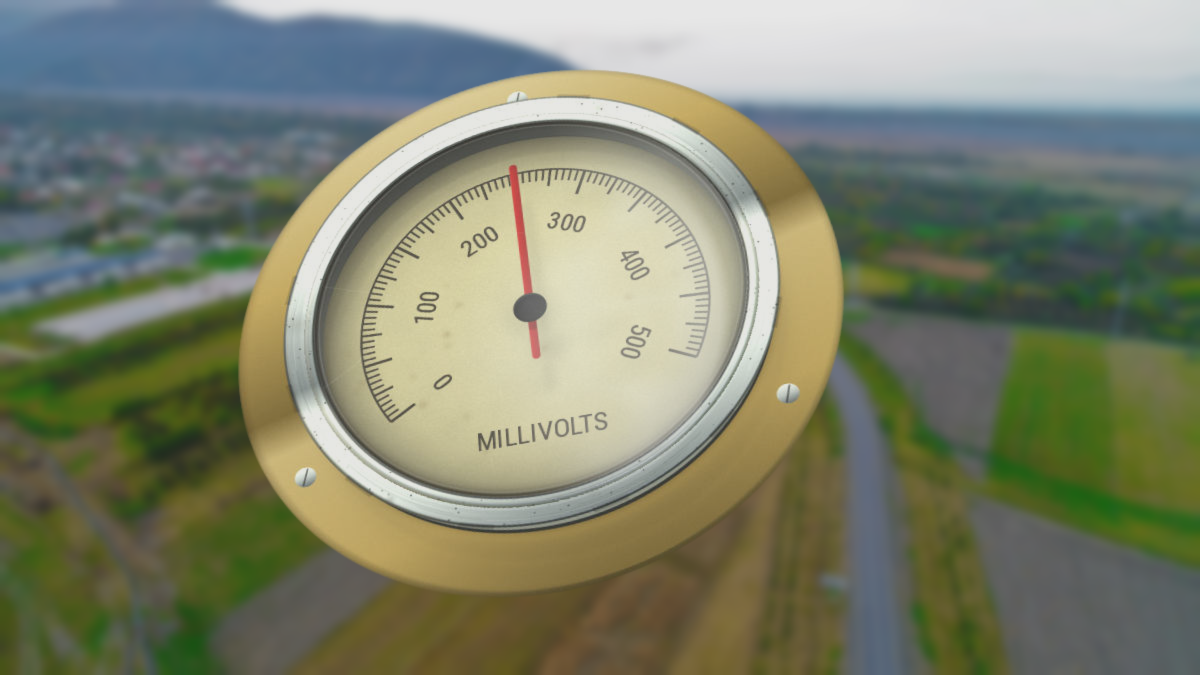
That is **250** mV
